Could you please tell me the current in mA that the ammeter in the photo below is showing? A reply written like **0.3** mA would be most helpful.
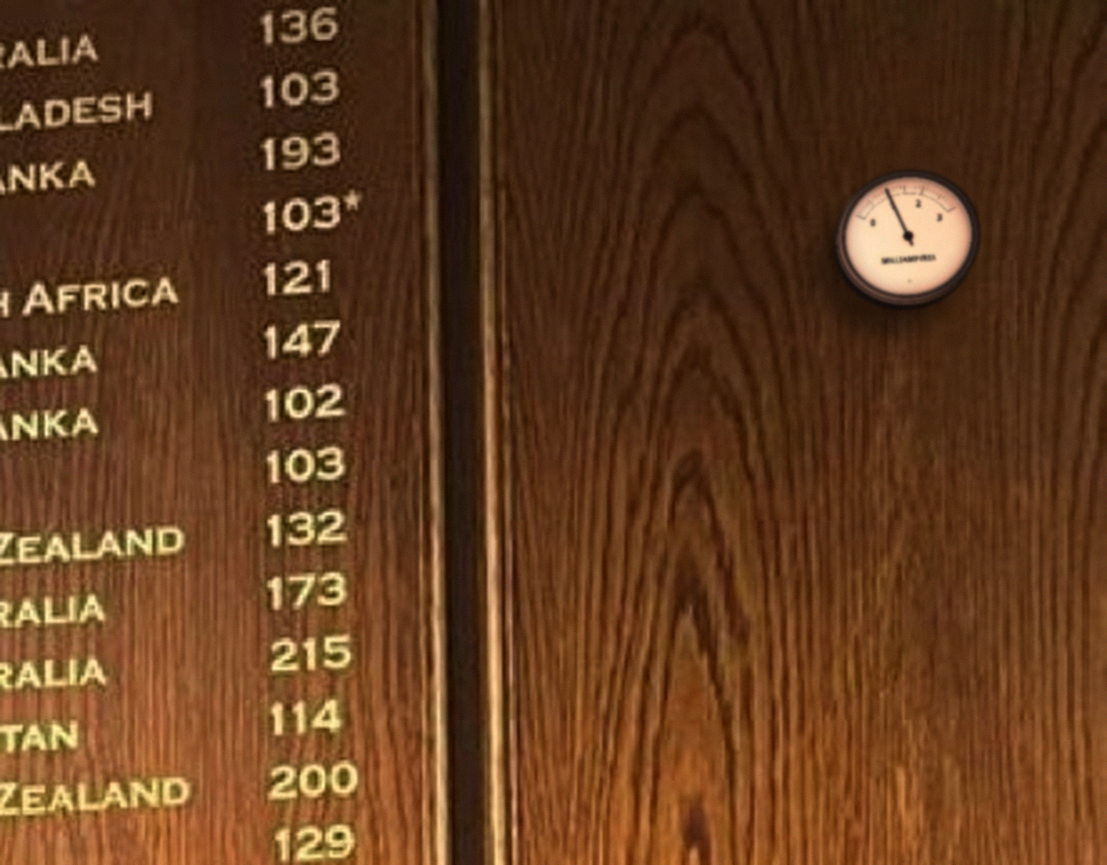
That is **1** mA
